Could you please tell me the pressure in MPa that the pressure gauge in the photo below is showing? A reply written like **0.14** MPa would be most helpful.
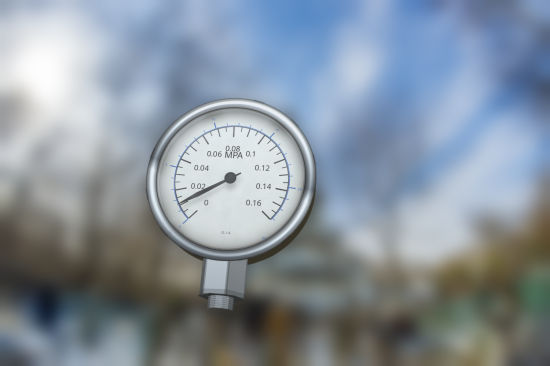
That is **0.01** MPa
